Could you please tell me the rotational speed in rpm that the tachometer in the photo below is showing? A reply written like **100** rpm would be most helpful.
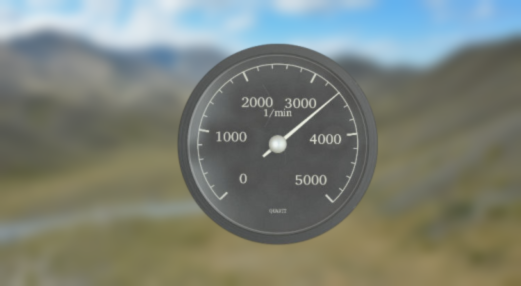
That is **3400** rpm
